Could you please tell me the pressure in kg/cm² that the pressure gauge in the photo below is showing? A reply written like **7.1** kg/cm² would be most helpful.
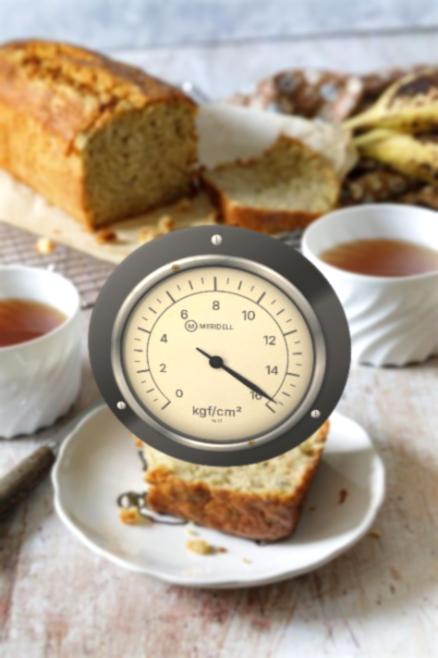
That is **15.5** kg/cm²
